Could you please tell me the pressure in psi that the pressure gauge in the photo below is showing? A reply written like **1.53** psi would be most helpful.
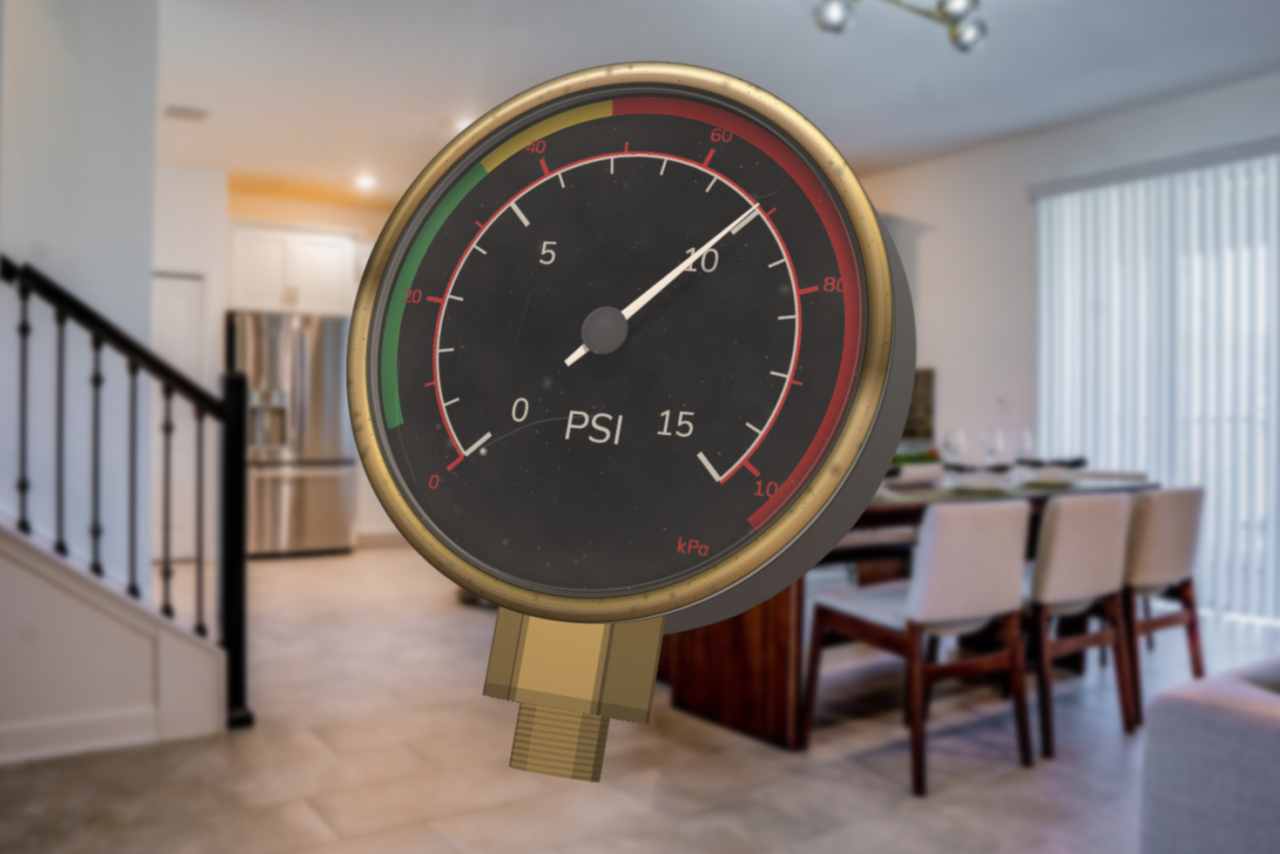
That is **10** psi
